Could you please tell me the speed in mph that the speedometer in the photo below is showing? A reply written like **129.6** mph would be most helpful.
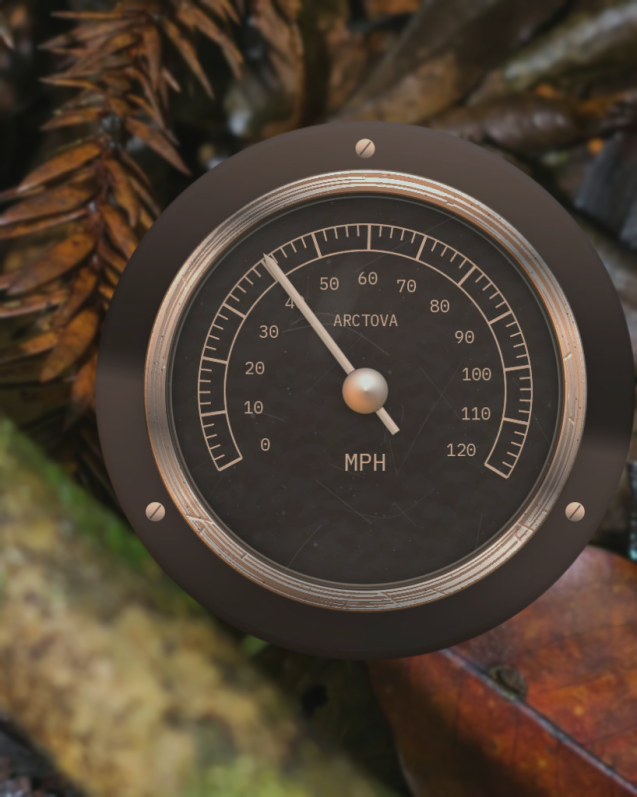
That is **41** mph
